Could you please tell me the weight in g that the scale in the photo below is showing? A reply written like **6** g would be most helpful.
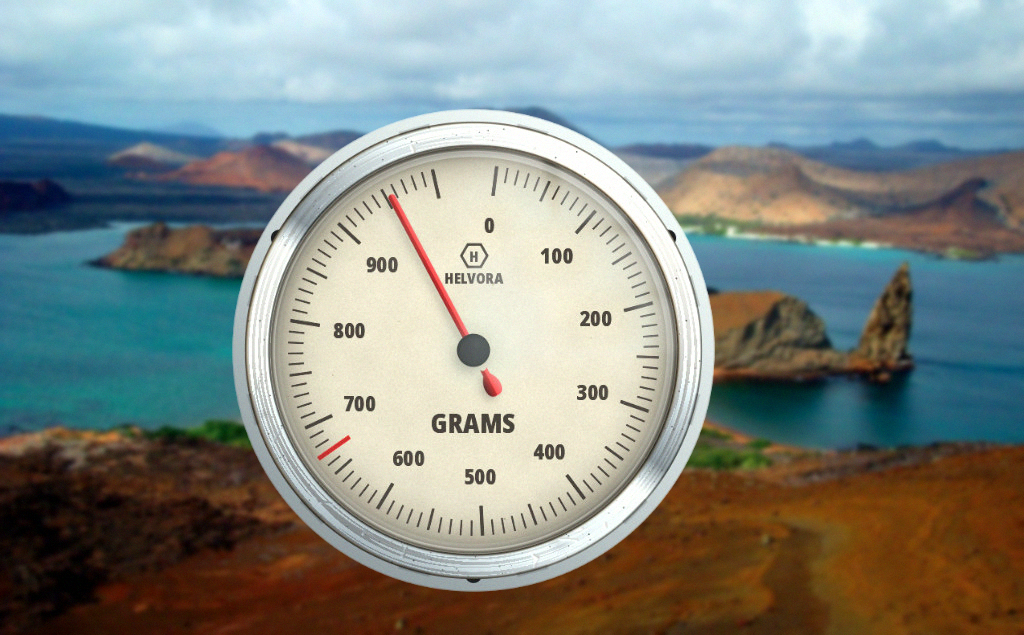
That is **955** g
